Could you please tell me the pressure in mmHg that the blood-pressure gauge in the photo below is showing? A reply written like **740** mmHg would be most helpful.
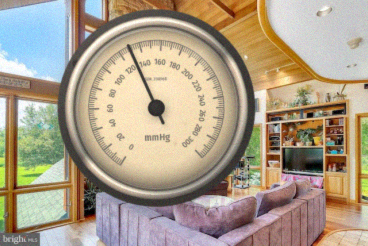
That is **130** mmHg
